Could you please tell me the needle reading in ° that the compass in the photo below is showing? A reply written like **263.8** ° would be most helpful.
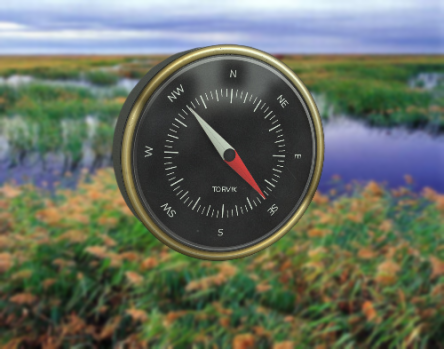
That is **135** °
